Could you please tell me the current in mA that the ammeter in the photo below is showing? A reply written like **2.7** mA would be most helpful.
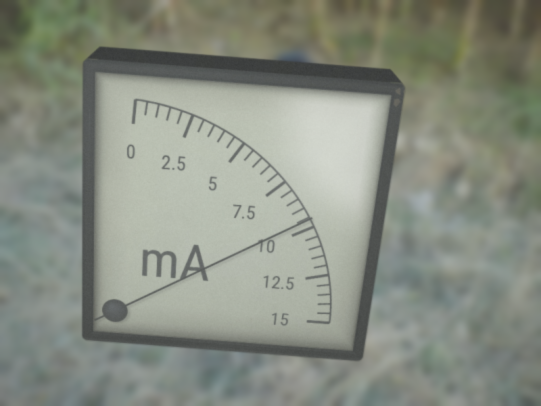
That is **9.5** mA
